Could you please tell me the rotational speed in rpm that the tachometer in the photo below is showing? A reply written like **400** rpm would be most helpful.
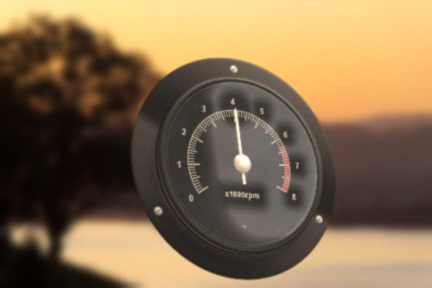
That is **4000** rpm
